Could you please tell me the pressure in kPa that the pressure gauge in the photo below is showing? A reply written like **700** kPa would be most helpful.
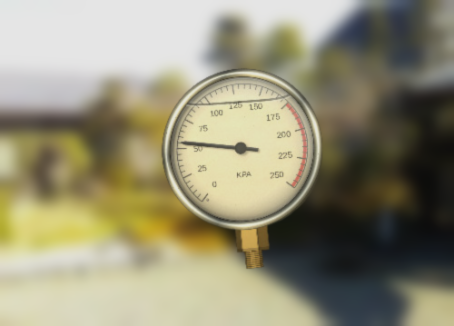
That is **55** kPa
